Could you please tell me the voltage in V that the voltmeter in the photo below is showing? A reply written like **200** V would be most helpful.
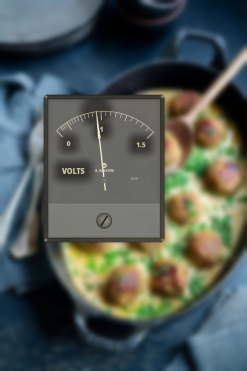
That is **0.95** V
